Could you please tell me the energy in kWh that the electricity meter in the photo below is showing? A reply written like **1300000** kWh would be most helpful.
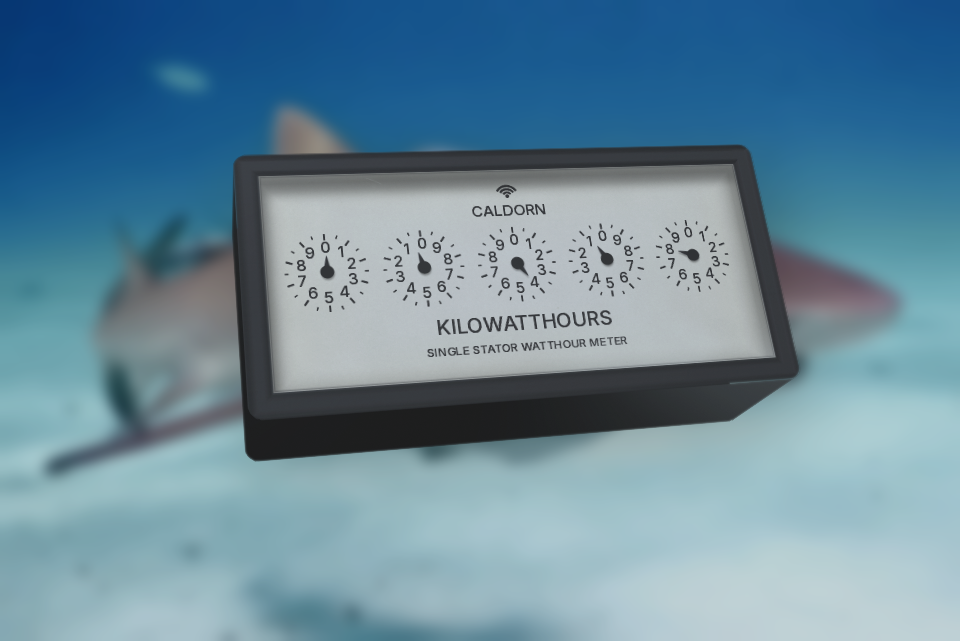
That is **408** kWh
